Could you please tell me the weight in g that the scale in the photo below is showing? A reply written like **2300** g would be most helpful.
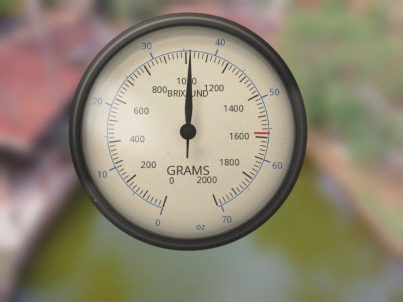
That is **1020** g
